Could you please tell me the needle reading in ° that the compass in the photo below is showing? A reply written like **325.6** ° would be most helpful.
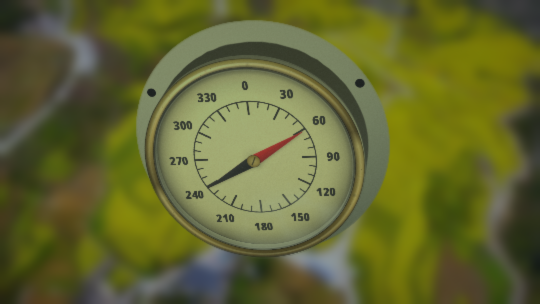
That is **60** °
